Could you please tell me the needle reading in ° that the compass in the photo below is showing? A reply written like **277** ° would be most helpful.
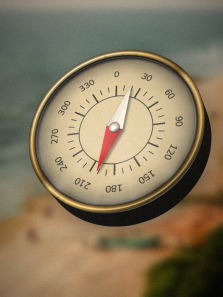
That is **200** °
